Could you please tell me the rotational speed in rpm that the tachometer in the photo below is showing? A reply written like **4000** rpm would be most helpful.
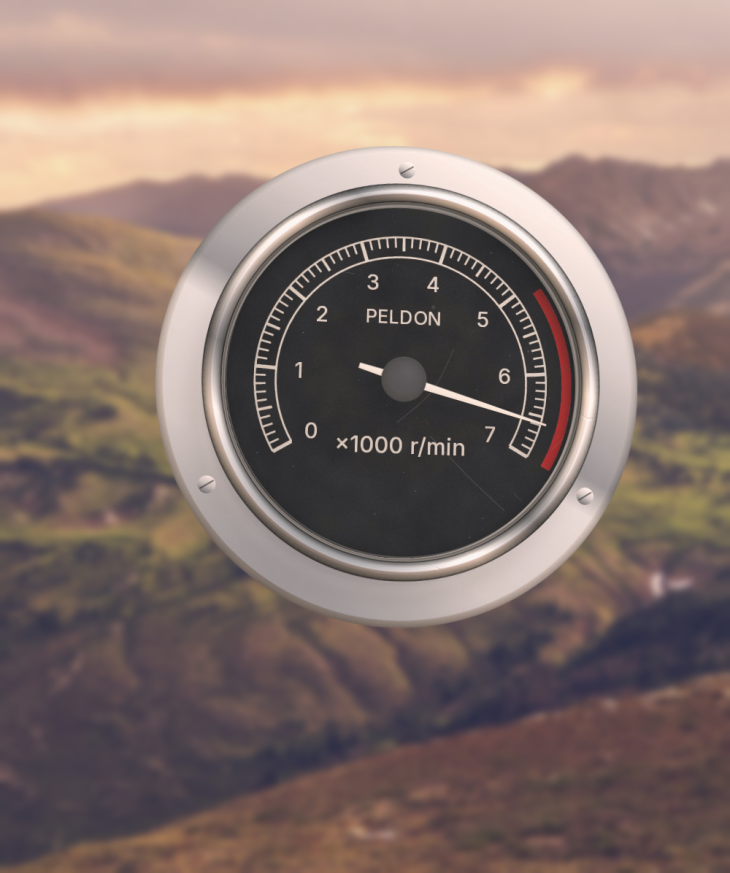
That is **6600** rpm
